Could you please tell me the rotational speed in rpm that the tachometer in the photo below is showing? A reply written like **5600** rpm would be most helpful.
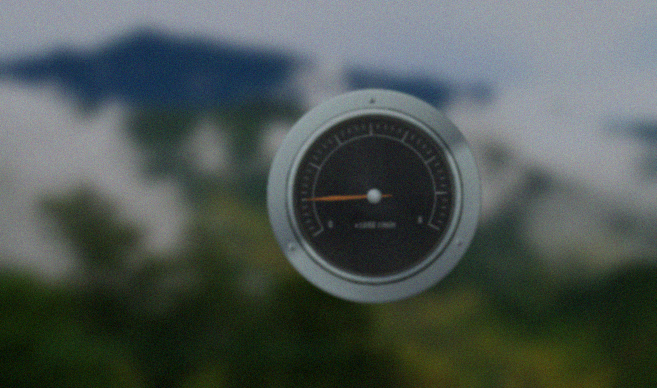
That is **1000** rpm
